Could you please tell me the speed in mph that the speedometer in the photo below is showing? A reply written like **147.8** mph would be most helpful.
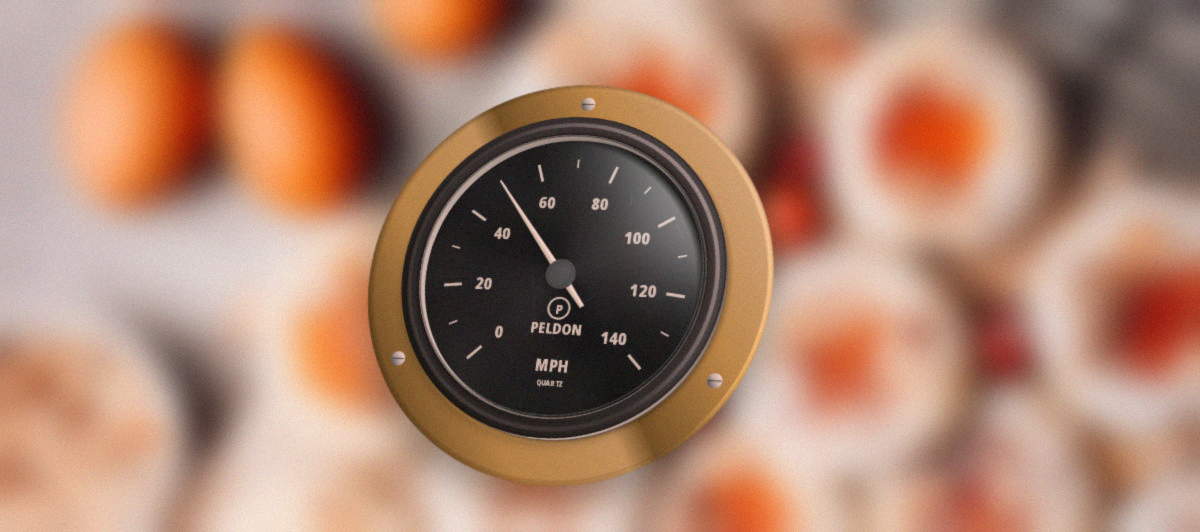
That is **50** mph
